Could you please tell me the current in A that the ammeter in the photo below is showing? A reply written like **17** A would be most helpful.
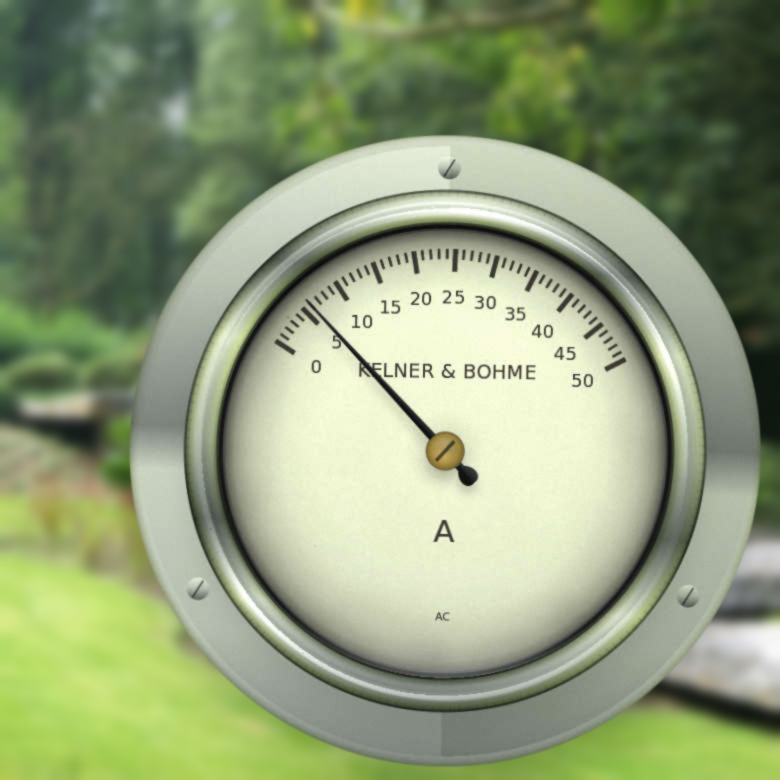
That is **6** A
